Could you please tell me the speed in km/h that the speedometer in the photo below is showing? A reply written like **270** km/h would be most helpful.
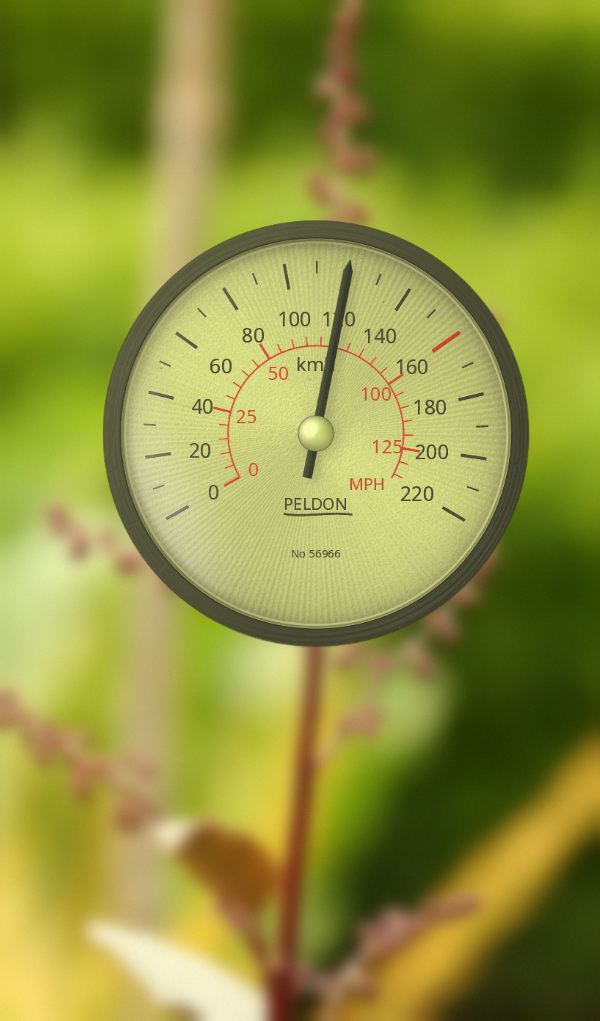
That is **120** km/h
